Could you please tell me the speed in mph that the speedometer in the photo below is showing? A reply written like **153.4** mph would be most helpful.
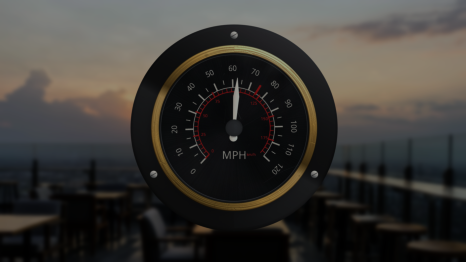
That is **62.5** mph
